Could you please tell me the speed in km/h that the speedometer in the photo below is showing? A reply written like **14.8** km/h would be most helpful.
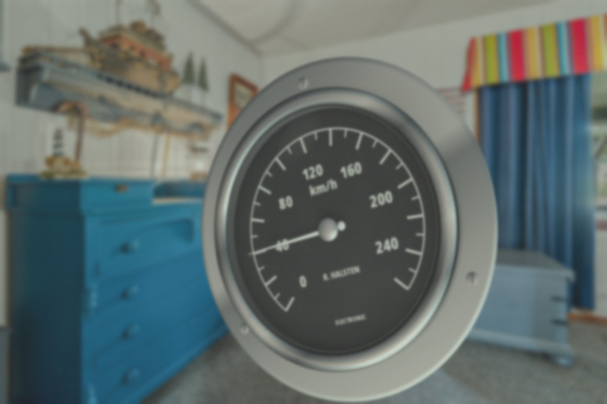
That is **40** km/h
